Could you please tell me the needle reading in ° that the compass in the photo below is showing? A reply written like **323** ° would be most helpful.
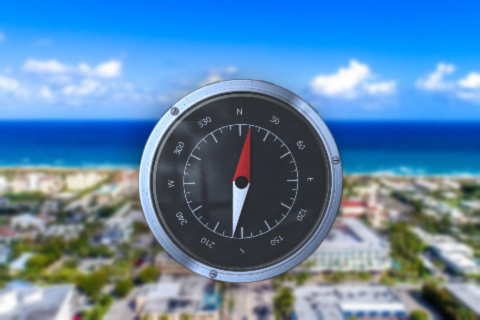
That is **10** °
